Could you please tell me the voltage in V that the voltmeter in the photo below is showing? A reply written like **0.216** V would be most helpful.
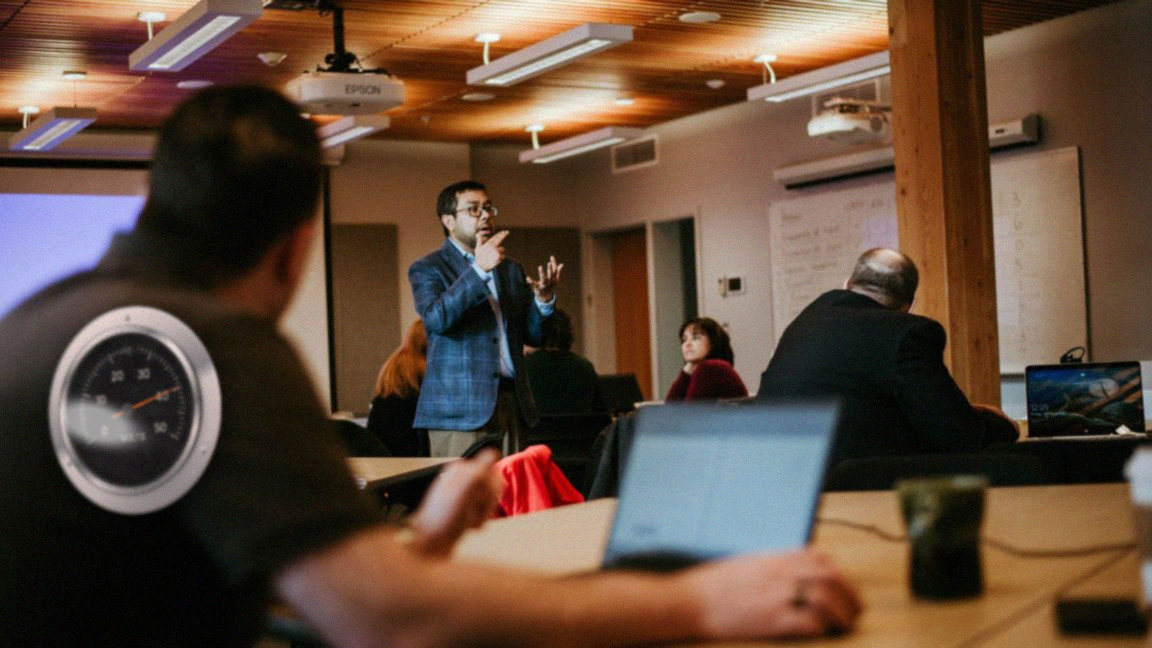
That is **40** V
